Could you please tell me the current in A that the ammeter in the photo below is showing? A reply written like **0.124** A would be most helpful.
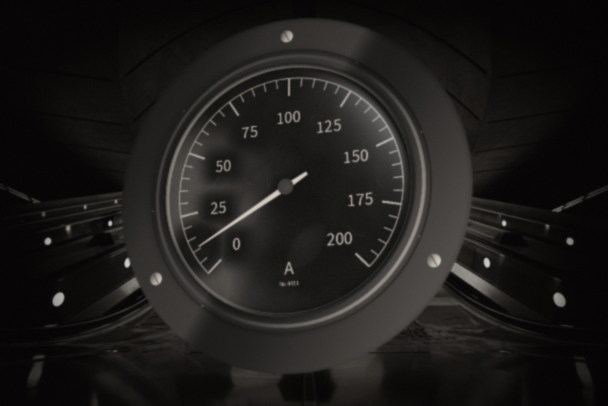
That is **10** A
